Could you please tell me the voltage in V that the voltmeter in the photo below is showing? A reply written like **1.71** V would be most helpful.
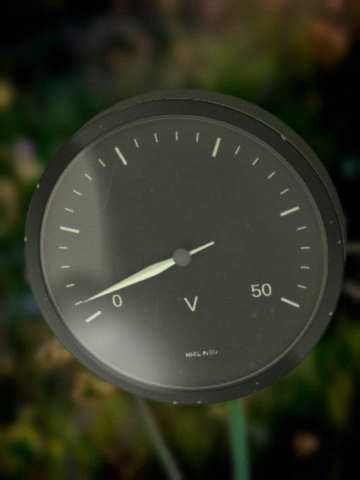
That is **2** V
